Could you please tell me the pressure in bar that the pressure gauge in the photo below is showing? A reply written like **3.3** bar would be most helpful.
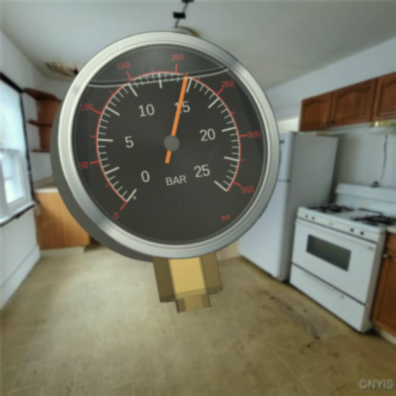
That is **14.5** bar
